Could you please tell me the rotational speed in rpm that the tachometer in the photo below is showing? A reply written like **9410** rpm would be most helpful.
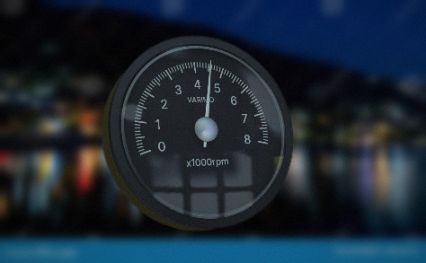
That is **4500** rpm
